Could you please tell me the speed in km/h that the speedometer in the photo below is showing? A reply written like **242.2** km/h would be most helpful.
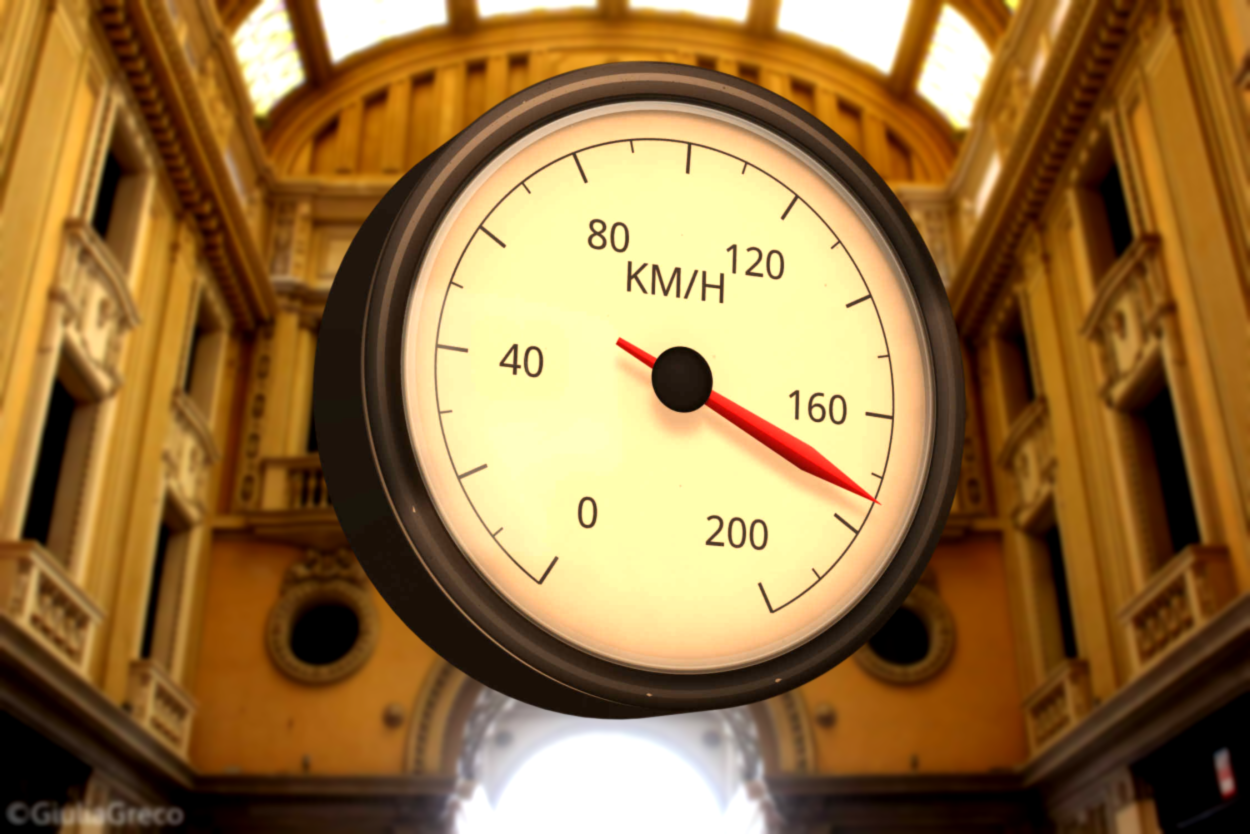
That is **175** km/h
